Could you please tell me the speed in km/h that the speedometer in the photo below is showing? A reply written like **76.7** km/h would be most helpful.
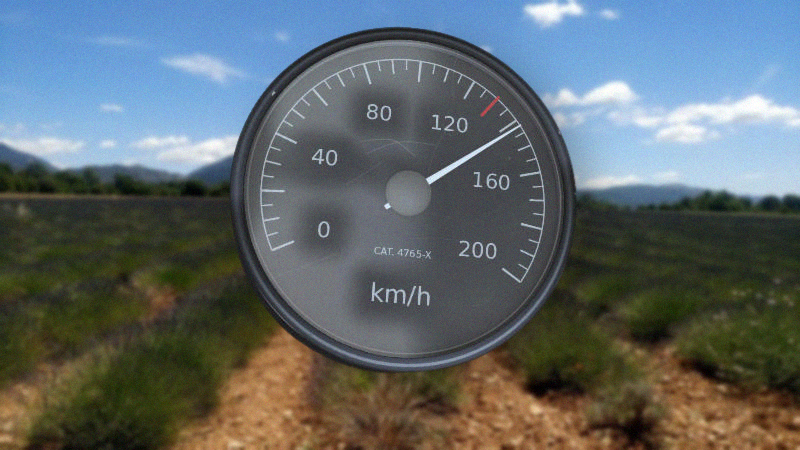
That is **142.5** km/h
